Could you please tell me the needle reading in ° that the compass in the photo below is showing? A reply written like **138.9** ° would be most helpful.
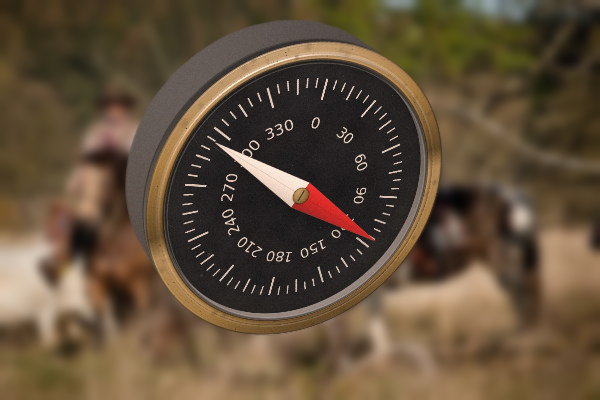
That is **115** °
